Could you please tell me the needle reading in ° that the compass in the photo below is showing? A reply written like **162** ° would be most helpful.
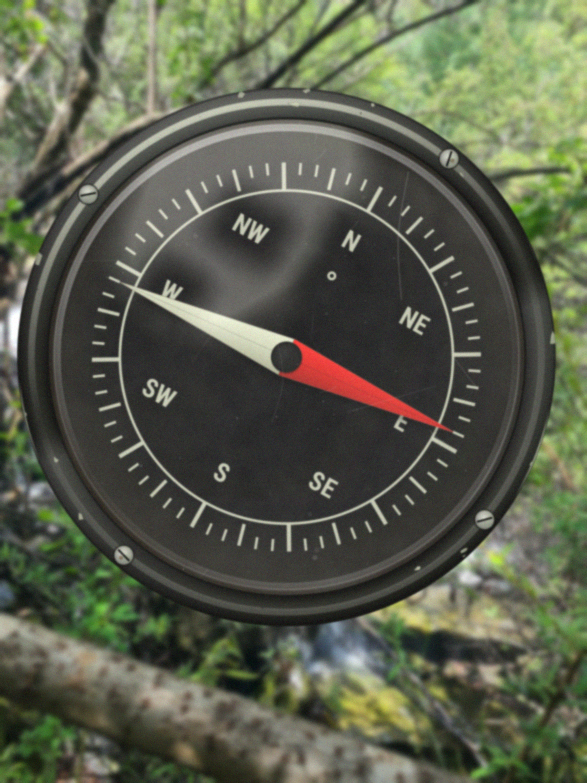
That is **85** °
